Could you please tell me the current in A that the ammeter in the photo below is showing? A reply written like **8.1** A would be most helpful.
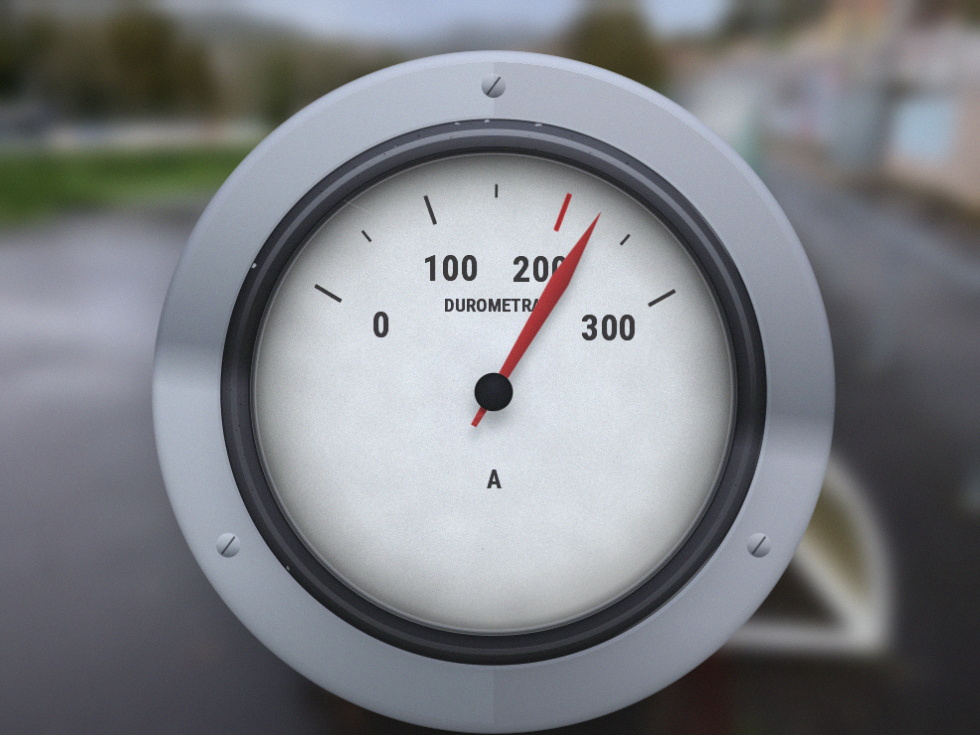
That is **225** A
